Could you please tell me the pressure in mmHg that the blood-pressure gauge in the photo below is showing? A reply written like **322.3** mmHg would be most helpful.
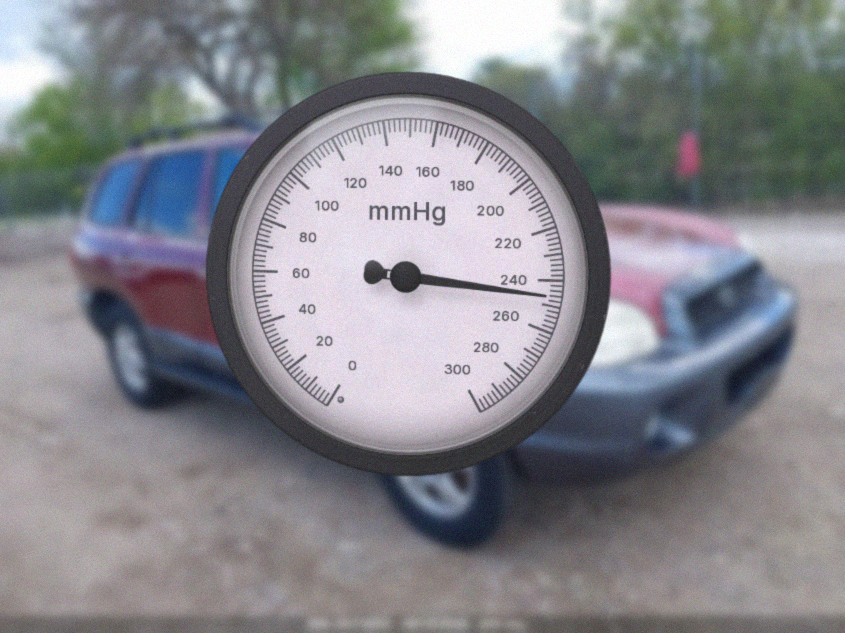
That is **246** mmHg
